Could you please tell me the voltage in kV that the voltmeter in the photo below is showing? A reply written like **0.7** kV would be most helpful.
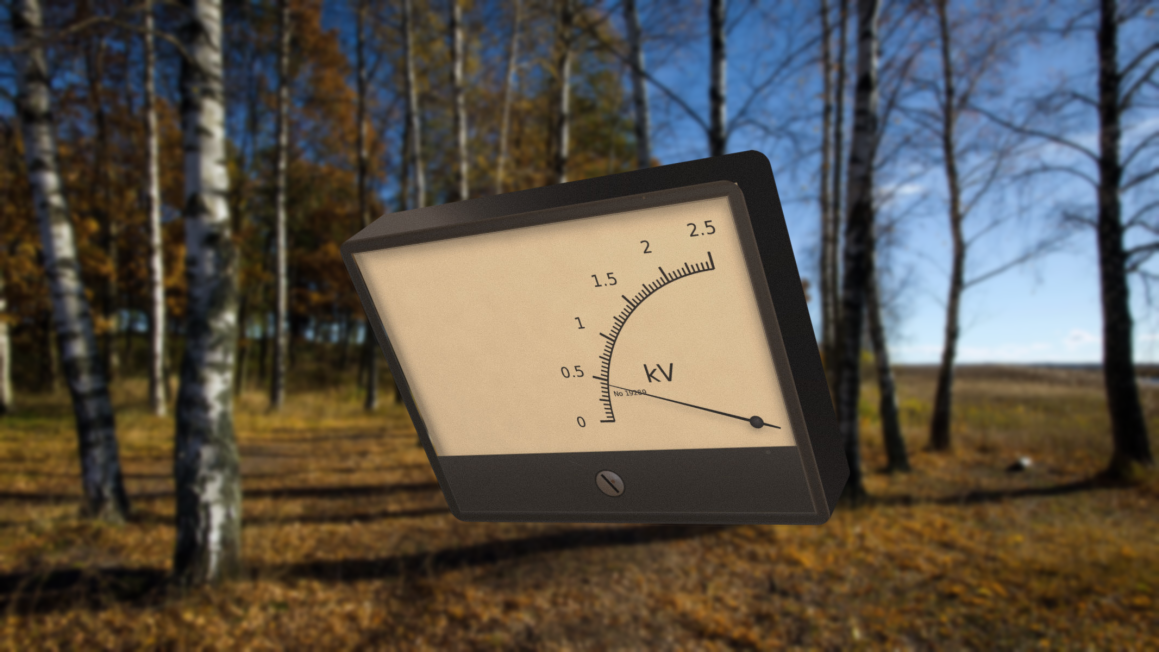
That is **0.5** kV
